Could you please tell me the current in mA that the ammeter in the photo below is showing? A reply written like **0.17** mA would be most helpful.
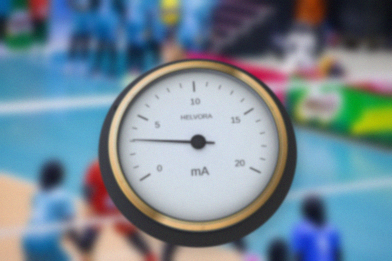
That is **3** mA
